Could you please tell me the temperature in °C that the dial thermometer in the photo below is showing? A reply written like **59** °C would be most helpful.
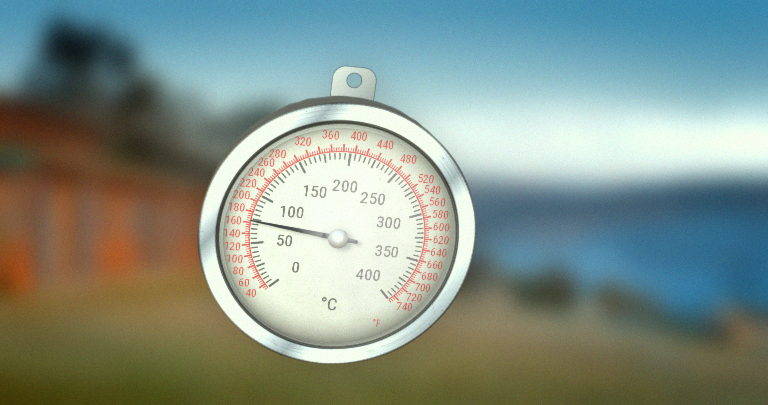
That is **75** °C
